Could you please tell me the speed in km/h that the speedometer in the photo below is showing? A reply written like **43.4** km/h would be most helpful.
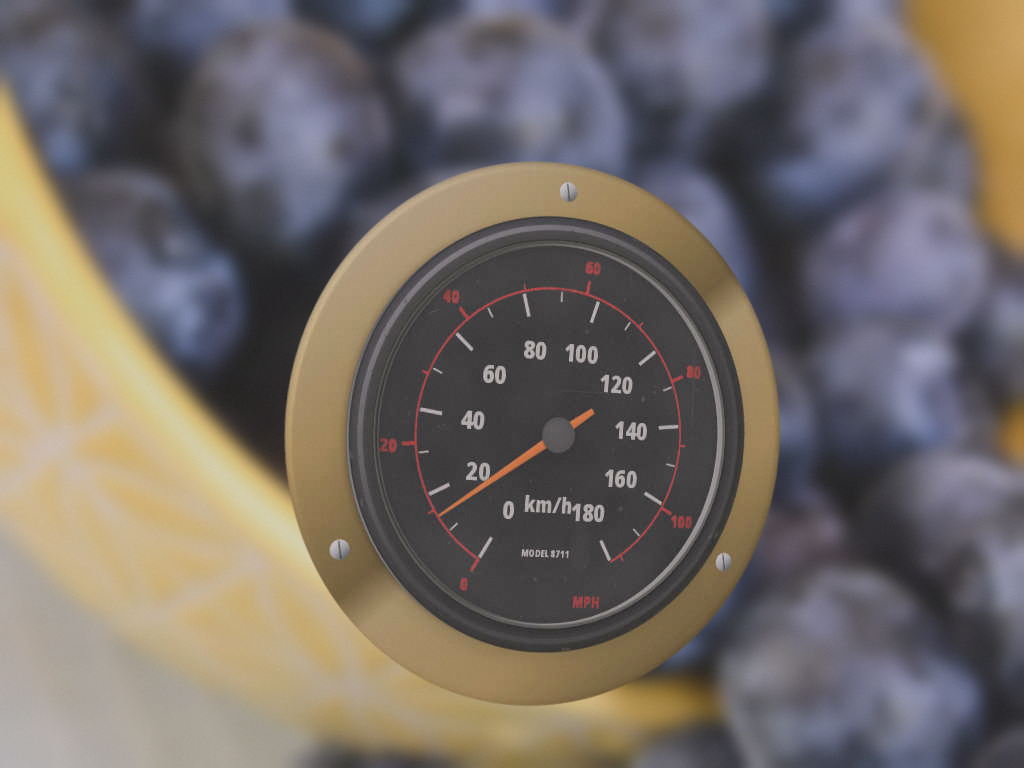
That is **15** km/h
